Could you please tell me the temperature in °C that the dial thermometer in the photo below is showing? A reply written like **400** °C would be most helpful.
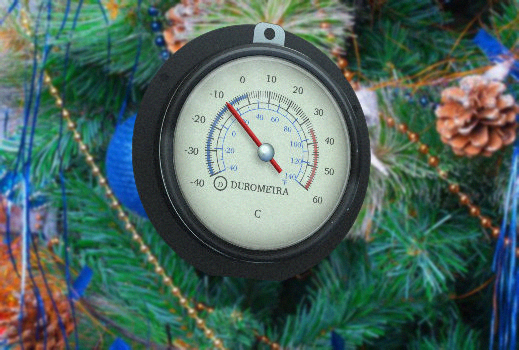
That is **-10** °C
